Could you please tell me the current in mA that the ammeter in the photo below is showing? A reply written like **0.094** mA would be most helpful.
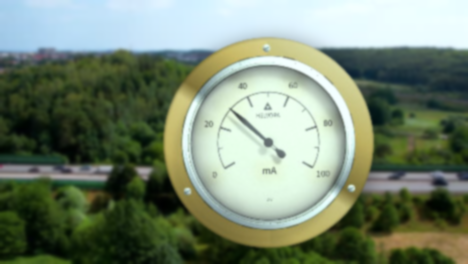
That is **30** mA
